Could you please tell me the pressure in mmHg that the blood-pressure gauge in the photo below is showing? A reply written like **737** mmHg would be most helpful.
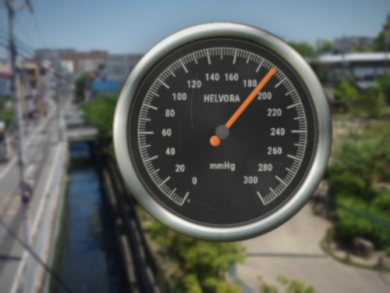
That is **190** mmHg
